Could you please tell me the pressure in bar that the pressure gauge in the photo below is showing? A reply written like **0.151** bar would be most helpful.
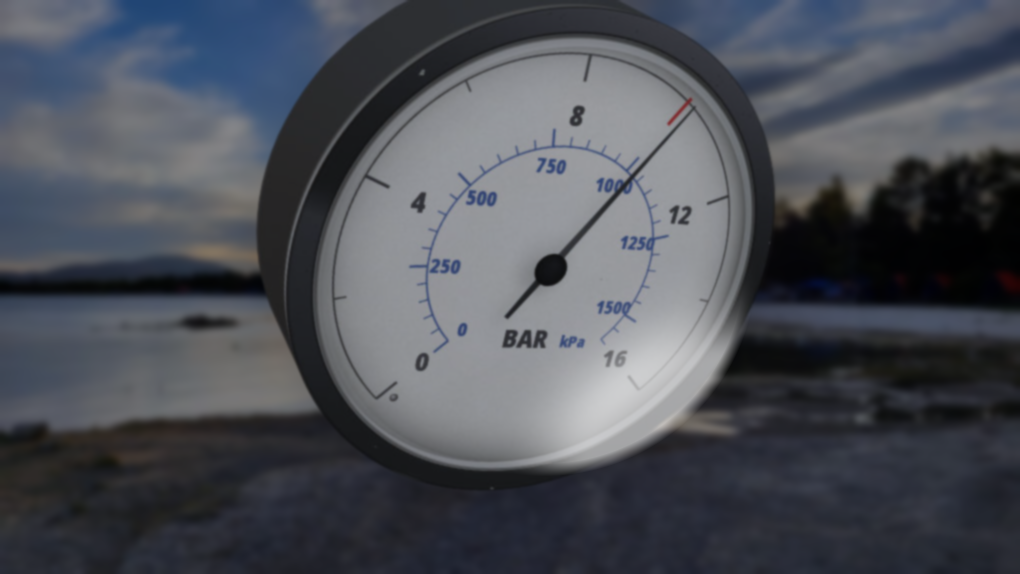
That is **10** bar
